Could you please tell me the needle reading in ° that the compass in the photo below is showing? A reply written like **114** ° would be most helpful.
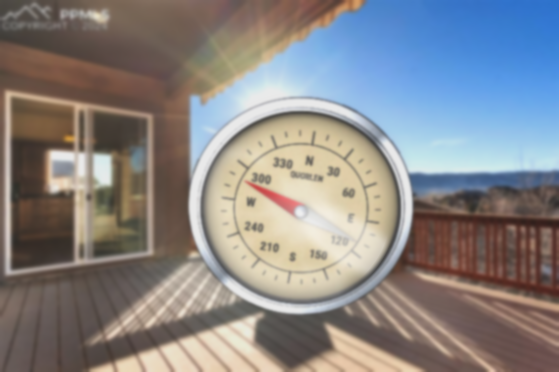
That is **290** °
